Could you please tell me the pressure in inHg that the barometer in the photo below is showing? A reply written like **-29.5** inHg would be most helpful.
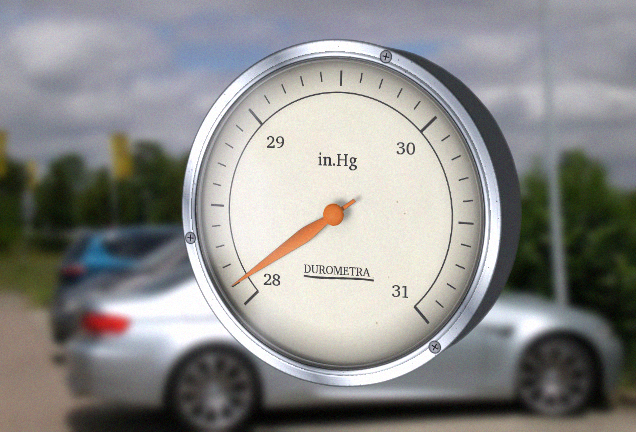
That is **28.1** inHg
